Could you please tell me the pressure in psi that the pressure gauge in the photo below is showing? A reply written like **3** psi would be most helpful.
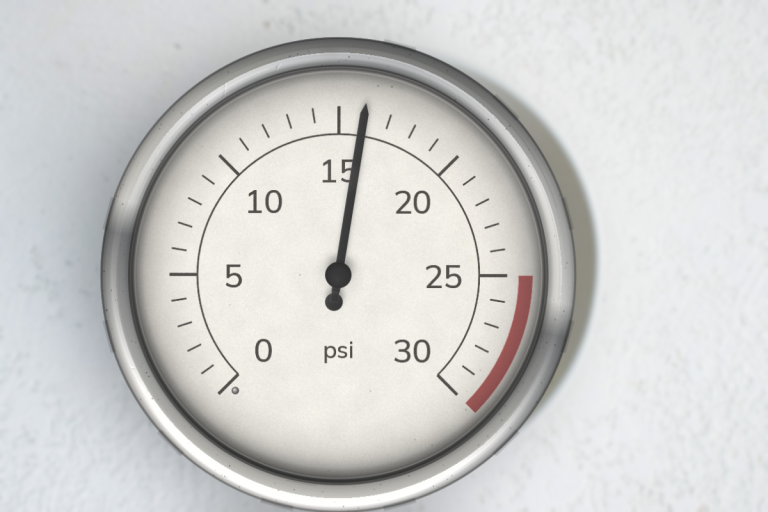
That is **16** psi
